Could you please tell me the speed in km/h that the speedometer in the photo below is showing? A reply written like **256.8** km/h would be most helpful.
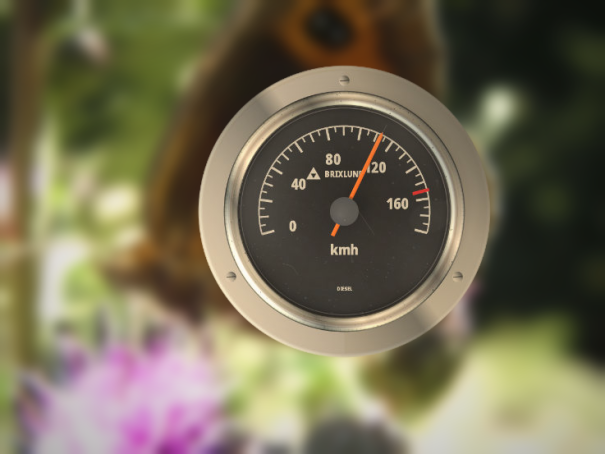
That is **112.5** km/h
